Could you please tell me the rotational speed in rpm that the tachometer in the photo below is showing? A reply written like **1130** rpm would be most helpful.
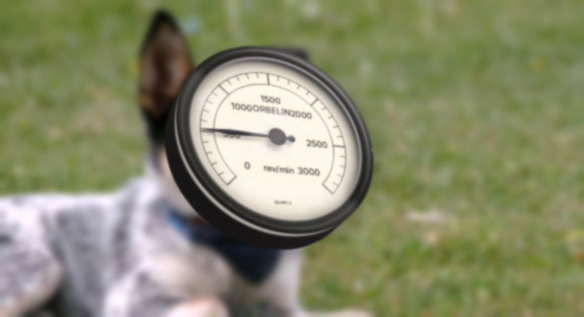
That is **500** rpm
